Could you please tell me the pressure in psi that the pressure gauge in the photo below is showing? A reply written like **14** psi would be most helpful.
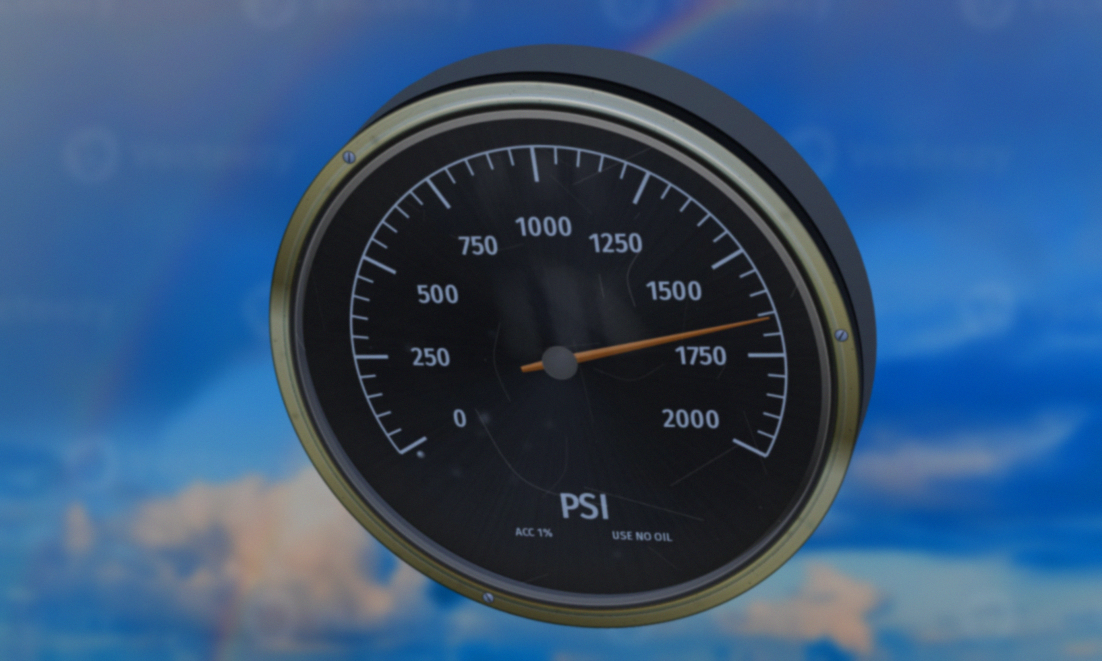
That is **1650** psi
